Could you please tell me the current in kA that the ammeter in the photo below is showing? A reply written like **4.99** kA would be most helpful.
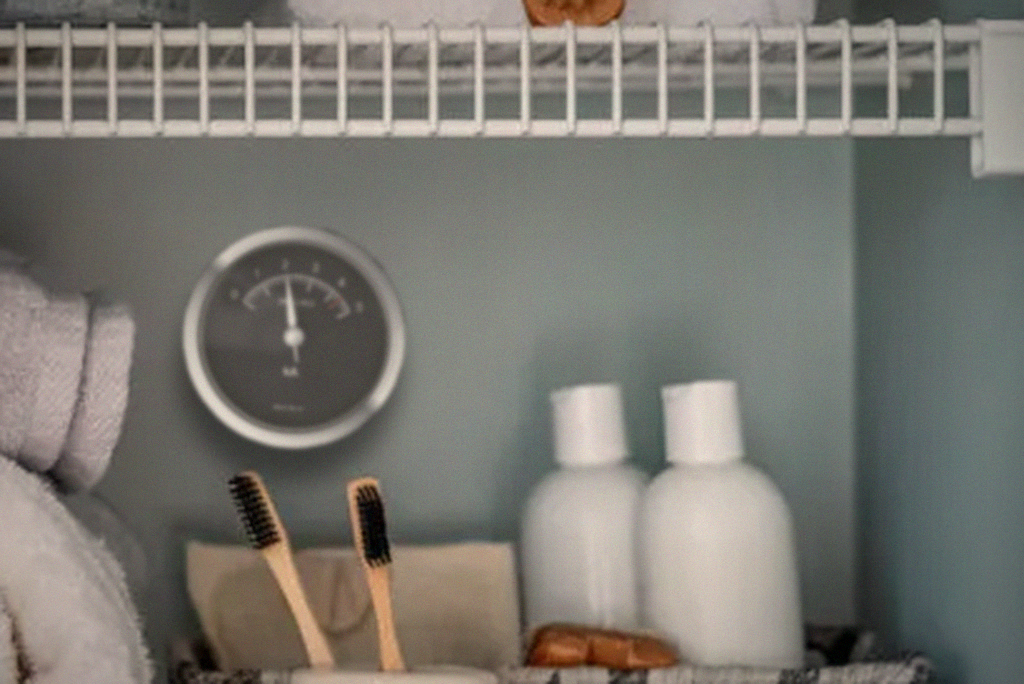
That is **2** kA
